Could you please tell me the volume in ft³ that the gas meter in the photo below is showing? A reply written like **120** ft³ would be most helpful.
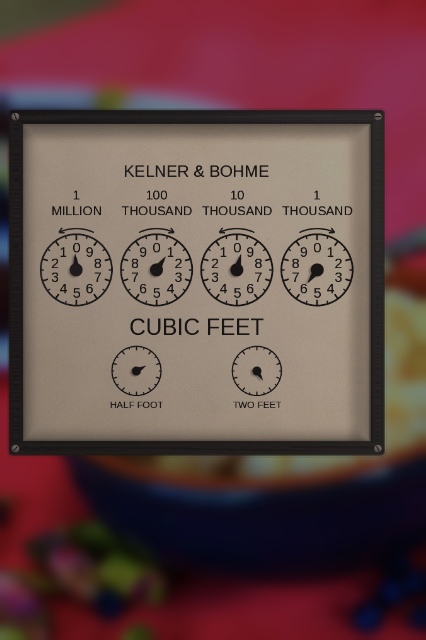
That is **9600** ft³
